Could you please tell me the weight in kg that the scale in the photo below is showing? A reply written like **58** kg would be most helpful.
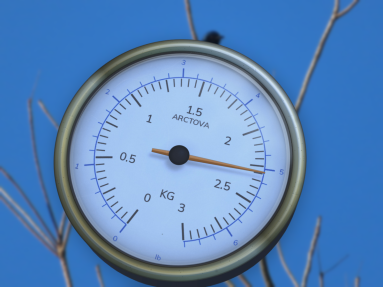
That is **2.3** kg
